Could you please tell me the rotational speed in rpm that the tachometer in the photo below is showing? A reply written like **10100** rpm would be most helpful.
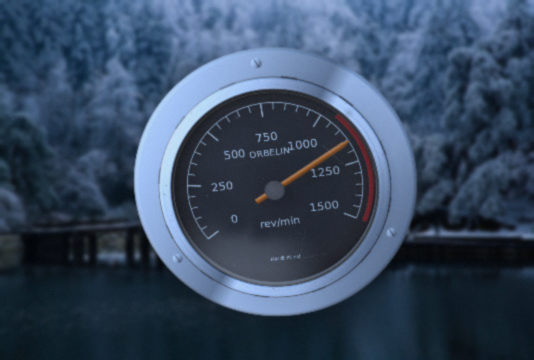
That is **1150** rpm
